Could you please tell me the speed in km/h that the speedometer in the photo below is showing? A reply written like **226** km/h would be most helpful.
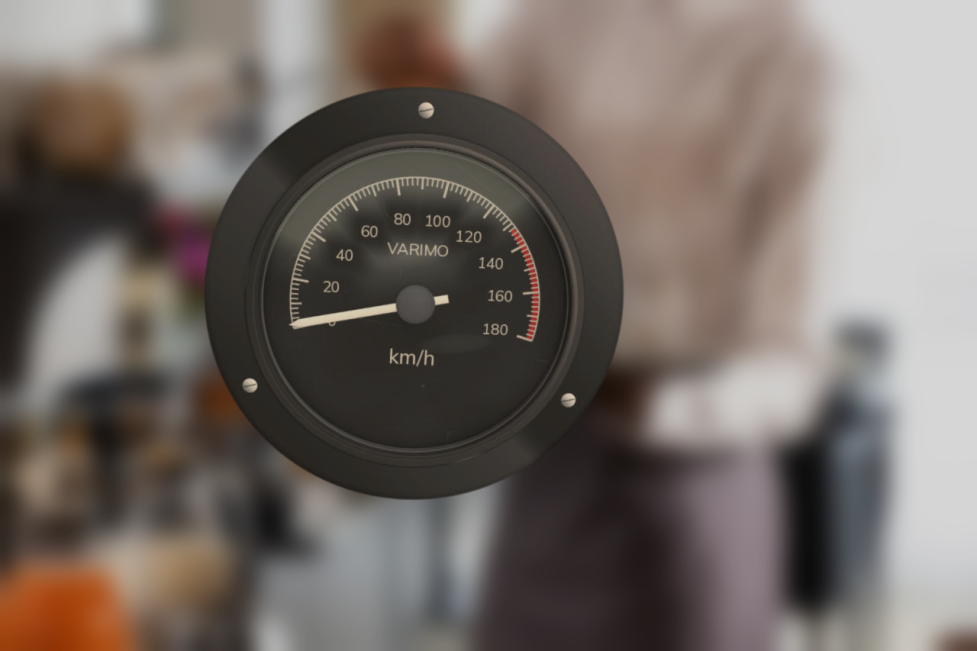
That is **2** km/h
